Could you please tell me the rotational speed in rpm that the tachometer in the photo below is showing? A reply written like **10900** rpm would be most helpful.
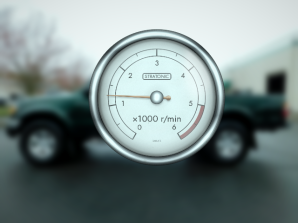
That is **1250** rpm
